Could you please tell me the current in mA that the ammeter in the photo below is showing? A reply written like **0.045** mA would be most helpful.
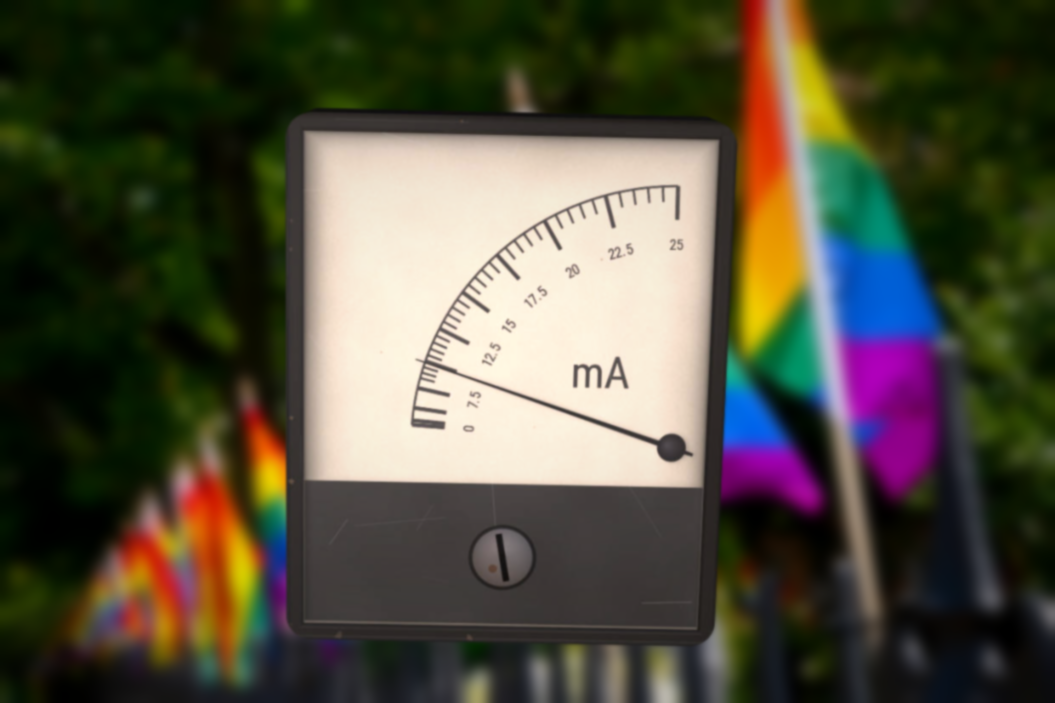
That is **10** mA
